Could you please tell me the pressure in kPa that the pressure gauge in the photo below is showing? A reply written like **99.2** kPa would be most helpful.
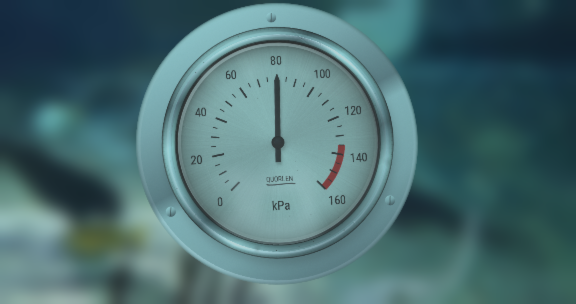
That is **80** kPa
